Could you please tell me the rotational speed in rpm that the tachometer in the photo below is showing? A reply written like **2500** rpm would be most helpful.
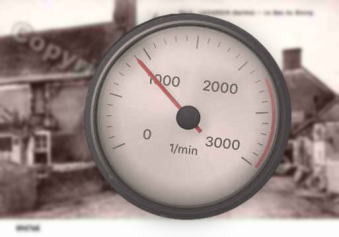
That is **900** rpm
